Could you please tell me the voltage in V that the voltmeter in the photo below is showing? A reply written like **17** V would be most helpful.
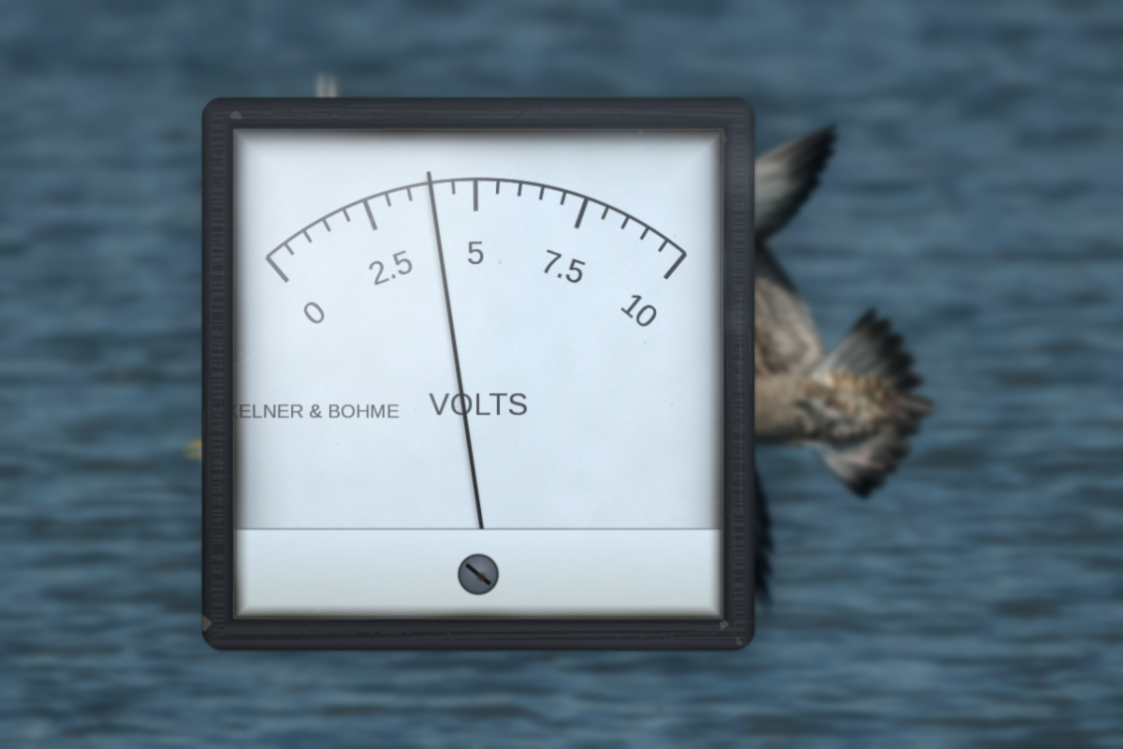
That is **4** V
